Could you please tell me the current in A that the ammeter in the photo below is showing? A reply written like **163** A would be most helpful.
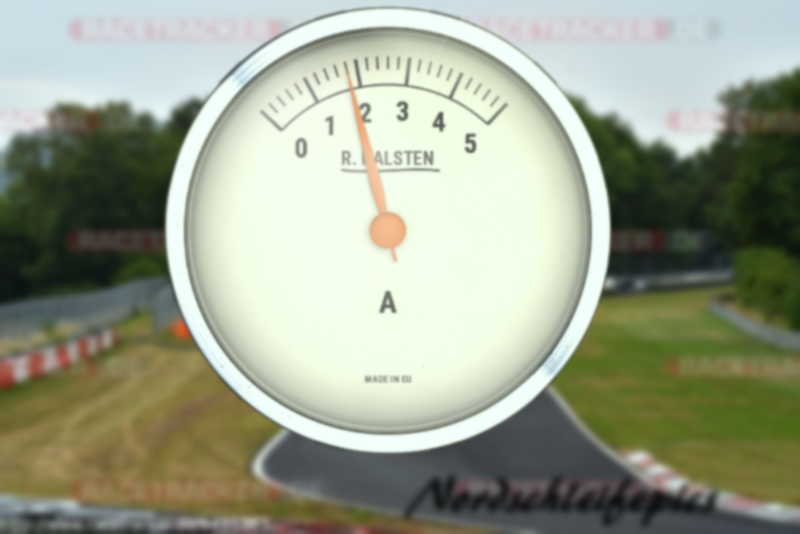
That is **1.8** A
